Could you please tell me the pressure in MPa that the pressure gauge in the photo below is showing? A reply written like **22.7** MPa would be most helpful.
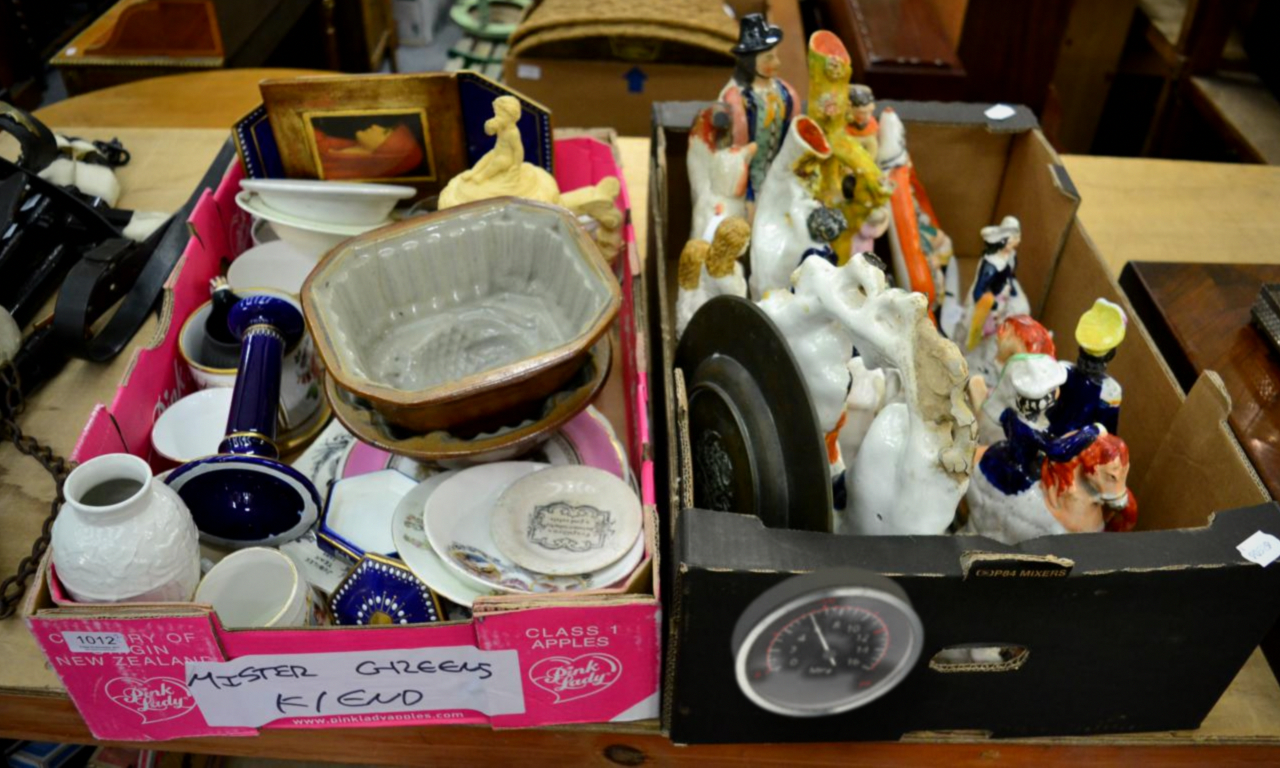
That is **6** MPa
